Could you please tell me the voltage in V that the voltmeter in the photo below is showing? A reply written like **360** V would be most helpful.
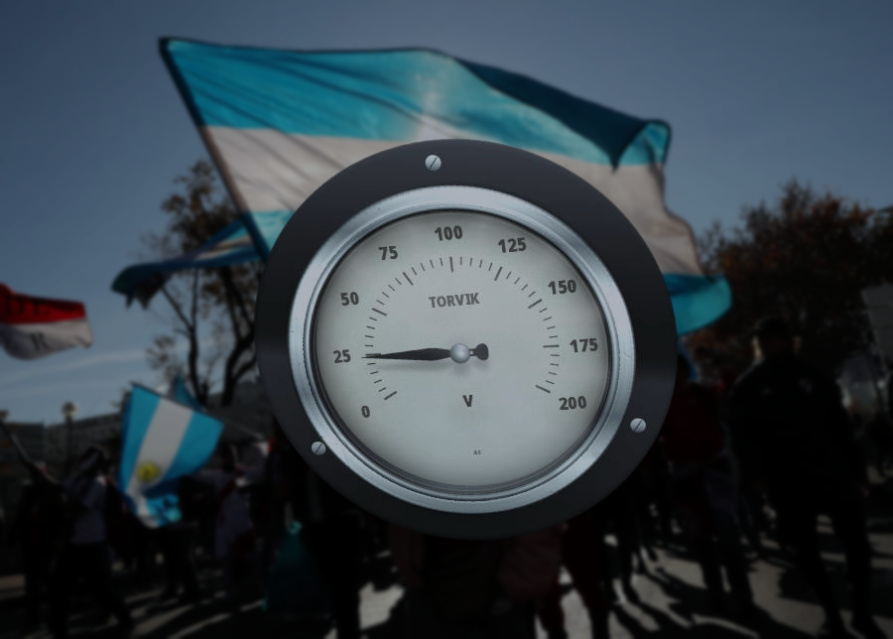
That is **25** V
